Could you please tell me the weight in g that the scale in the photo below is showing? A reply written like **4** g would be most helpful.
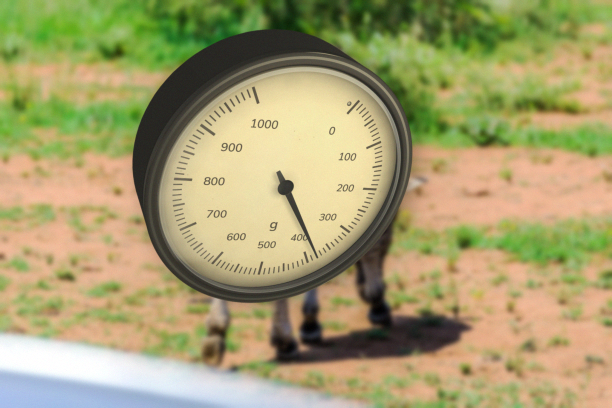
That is **380** g
